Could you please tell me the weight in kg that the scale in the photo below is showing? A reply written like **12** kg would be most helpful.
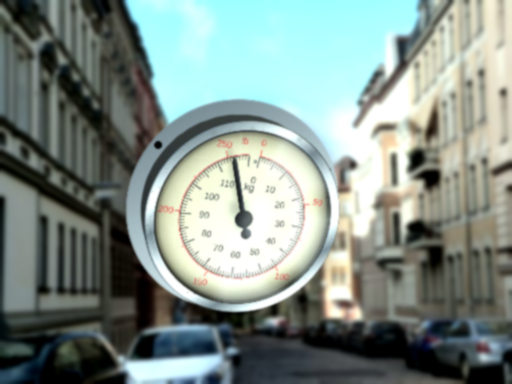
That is **115** kg
